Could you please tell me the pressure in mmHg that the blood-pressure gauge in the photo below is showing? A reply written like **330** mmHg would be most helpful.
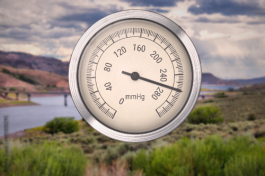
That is **260** mmHg
